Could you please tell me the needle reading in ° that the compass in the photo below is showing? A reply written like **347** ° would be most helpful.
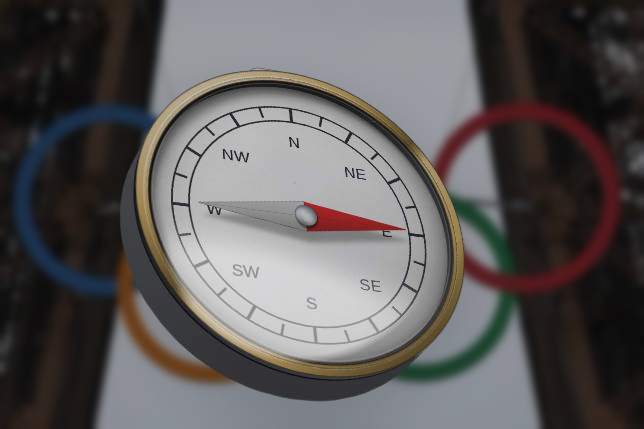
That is **90** °
